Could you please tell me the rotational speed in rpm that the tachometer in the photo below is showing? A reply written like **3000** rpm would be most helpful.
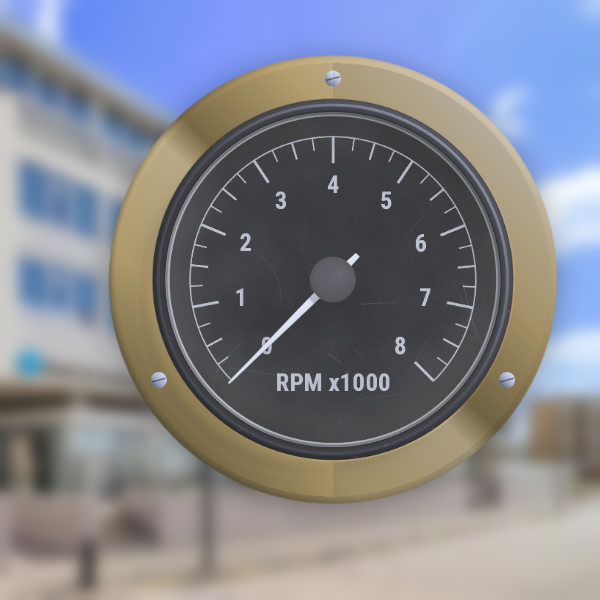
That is **0** rpm
